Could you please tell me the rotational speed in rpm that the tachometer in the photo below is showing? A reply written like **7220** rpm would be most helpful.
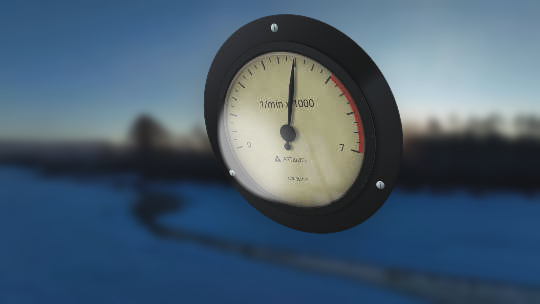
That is **4000** rpm
